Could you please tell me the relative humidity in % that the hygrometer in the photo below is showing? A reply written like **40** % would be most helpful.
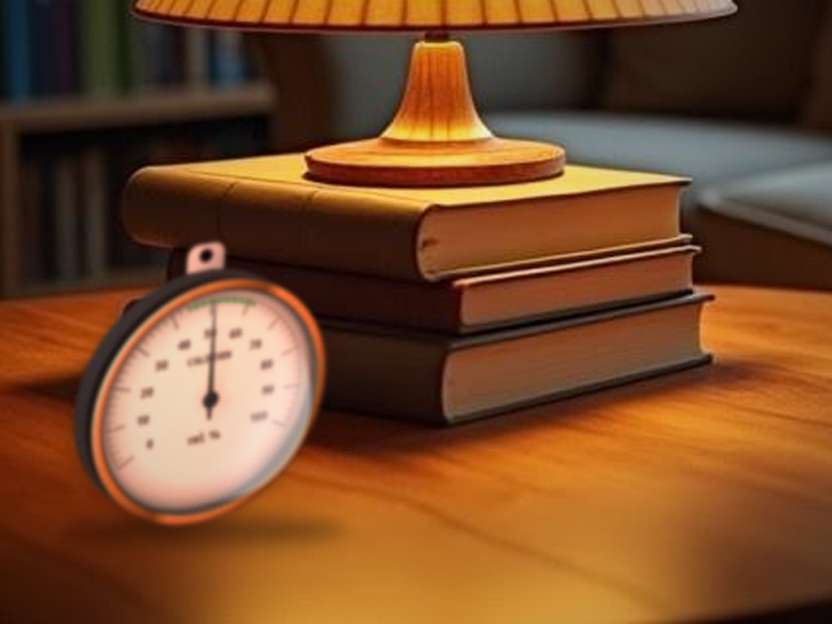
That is **50** %
